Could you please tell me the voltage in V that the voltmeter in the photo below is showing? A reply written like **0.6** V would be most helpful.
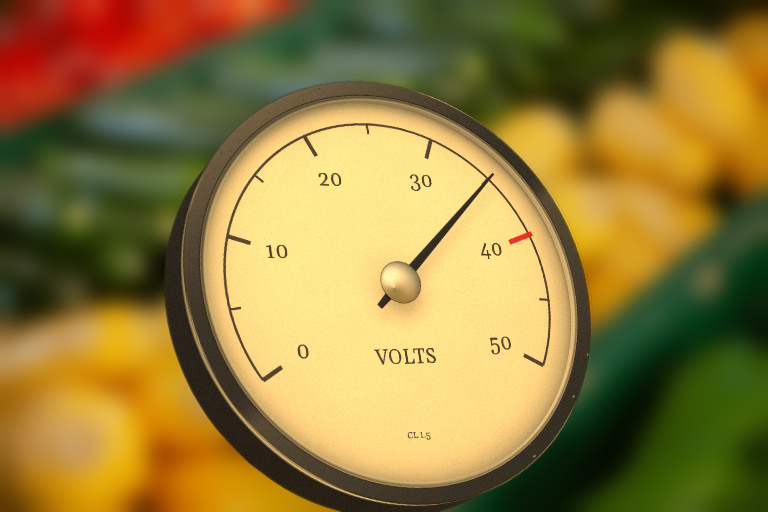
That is **35** V
